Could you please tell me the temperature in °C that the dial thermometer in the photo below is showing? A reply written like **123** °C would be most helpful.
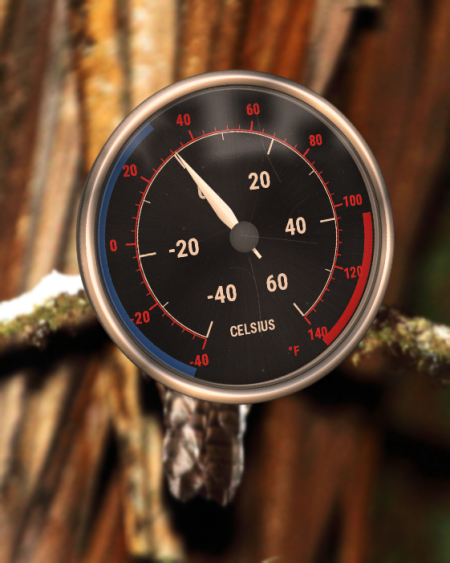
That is **0** °C
